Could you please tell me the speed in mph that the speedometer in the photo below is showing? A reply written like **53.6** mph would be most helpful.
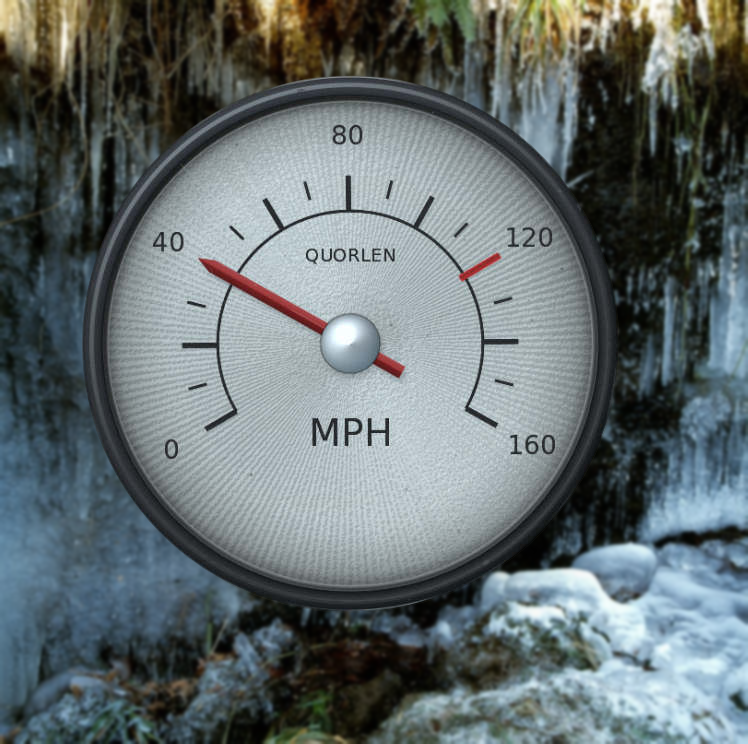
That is **40** mph
